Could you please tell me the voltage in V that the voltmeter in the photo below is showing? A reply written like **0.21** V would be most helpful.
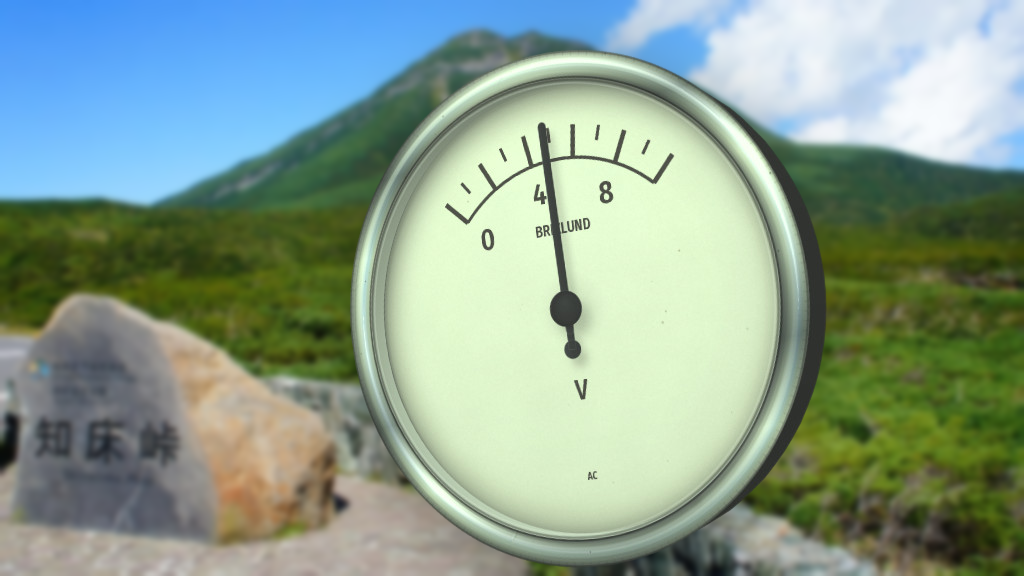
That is **5** V
